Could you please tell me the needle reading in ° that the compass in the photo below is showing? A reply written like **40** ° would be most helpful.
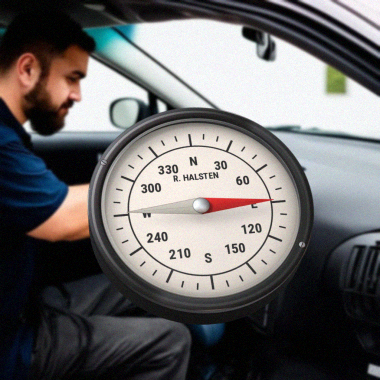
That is **90** °
